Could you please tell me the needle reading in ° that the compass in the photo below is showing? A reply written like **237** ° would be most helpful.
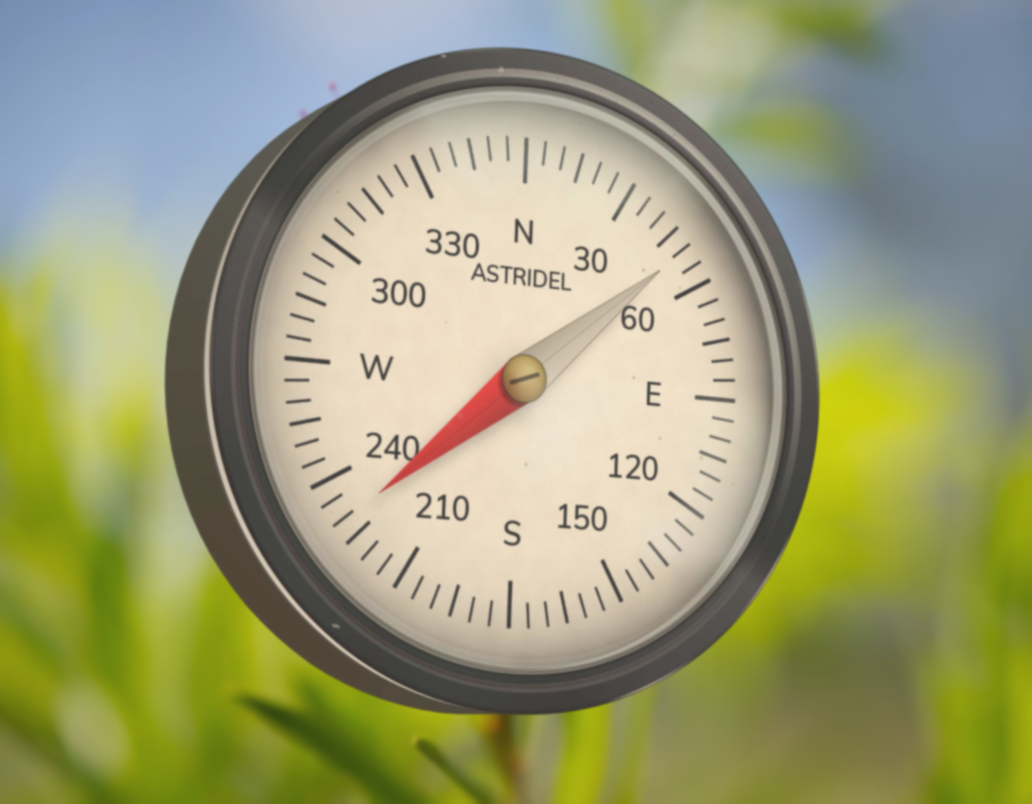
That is **230** °
